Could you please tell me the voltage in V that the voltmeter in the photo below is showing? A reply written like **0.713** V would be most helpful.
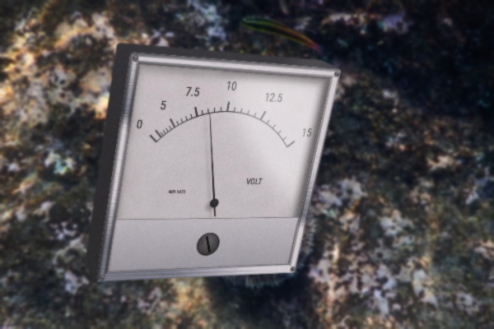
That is **8.5** V
